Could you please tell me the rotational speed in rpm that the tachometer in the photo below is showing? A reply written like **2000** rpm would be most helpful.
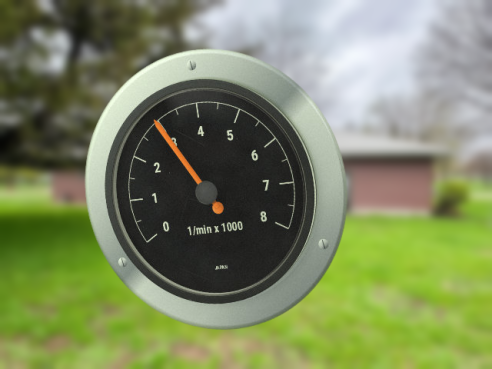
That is **3000** rpm
